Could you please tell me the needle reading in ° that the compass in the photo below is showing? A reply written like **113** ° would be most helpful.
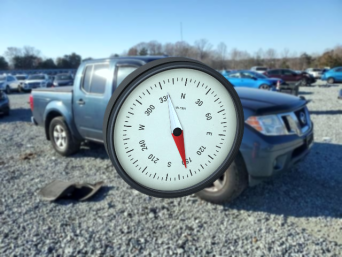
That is **155** °
